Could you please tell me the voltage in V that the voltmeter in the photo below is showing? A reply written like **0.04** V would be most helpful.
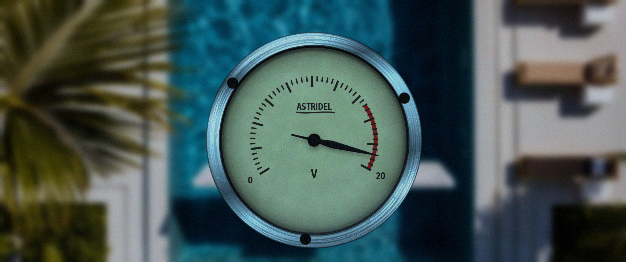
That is **18.8** V
